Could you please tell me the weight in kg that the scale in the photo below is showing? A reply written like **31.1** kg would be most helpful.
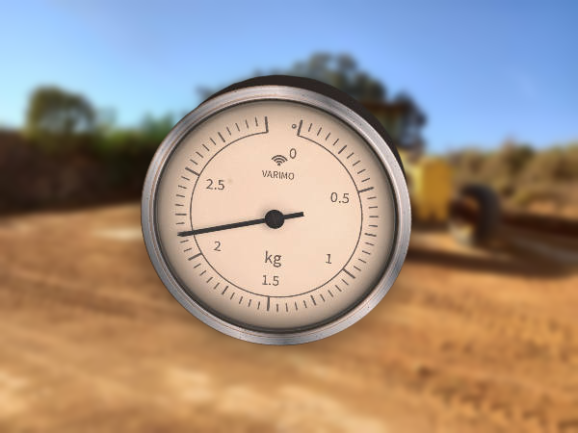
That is **2.15** kg
